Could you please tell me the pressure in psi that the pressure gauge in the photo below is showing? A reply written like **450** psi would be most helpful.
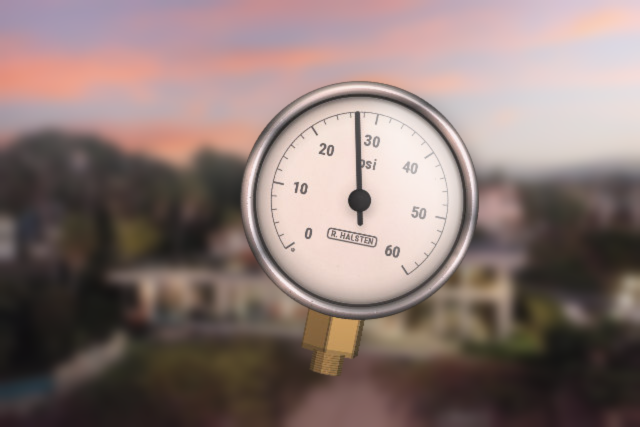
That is **27** psi
